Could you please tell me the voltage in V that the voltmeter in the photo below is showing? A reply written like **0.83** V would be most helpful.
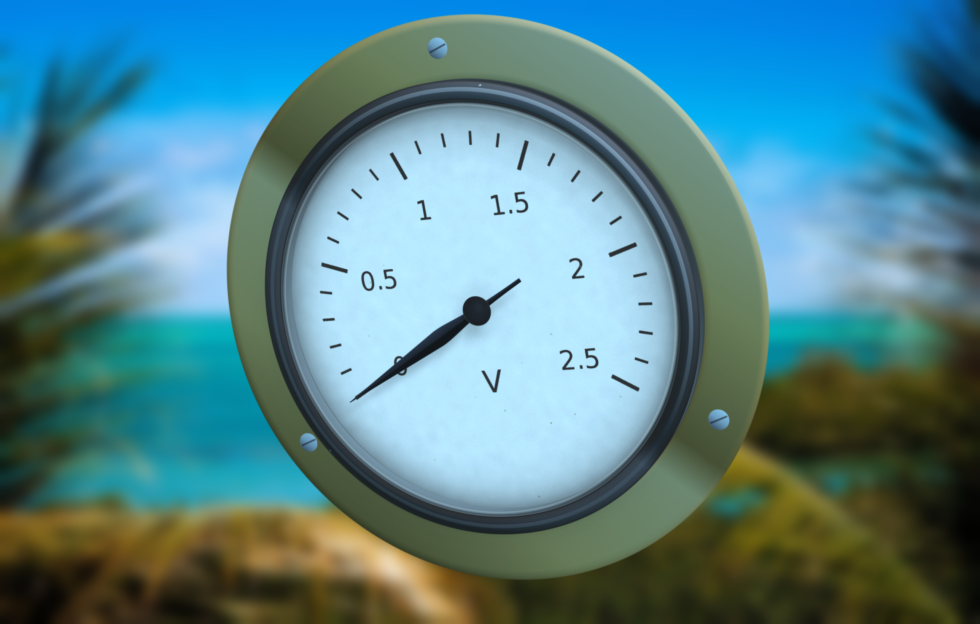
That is **0** V
